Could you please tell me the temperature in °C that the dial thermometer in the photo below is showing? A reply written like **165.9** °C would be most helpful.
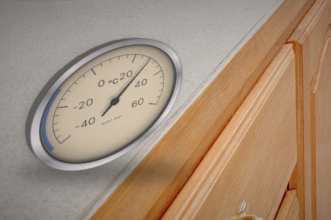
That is **28** °C
